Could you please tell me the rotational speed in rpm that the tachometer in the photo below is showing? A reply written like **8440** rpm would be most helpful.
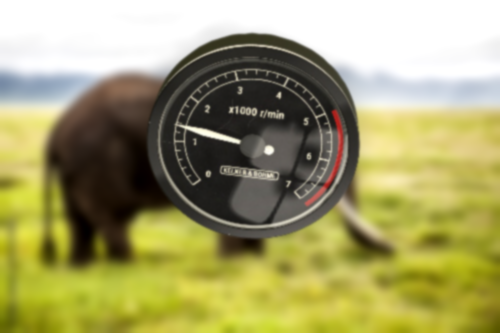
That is **1400** rpm
